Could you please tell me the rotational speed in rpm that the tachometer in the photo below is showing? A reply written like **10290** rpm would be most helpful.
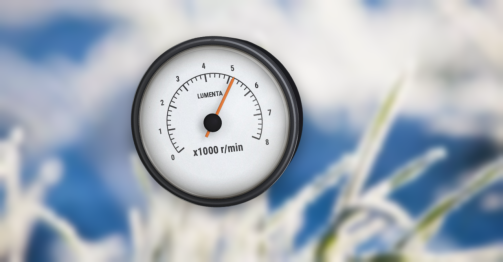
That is **5200** rpm
